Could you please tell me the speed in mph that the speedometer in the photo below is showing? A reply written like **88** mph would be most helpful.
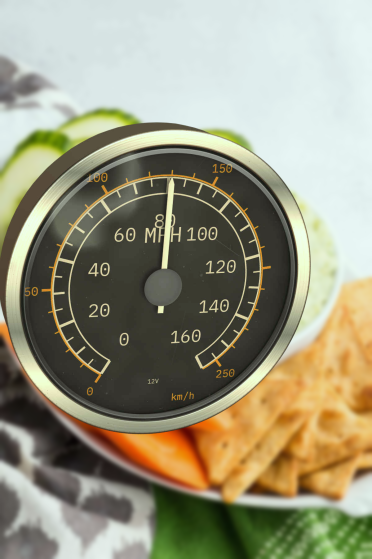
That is **80** mph
